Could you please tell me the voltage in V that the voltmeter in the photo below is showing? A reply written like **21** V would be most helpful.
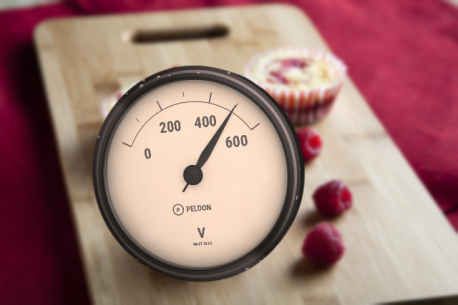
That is **500** V
